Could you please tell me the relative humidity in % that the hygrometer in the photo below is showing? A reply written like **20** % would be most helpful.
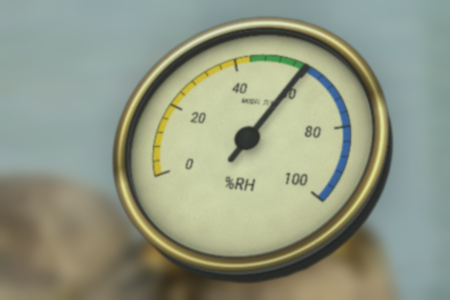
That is **60** %
